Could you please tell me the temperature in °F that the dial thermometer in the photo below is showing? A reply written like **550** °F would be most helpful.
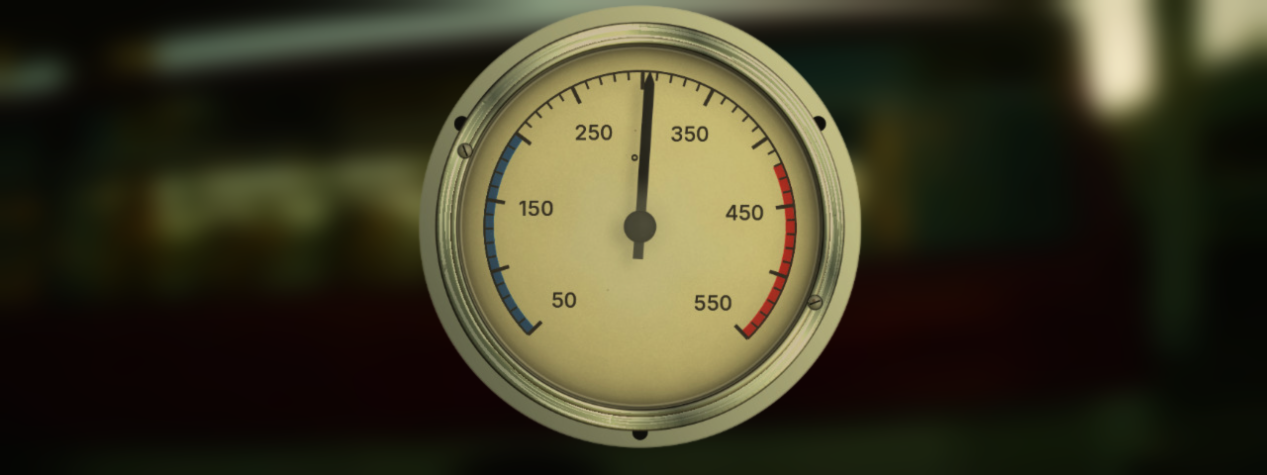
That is **305** °F
